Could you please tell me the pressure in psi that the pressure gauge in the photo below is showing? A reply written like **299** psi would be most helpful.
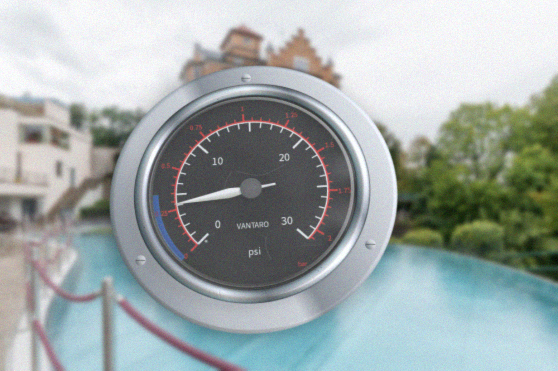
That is **4** psi
